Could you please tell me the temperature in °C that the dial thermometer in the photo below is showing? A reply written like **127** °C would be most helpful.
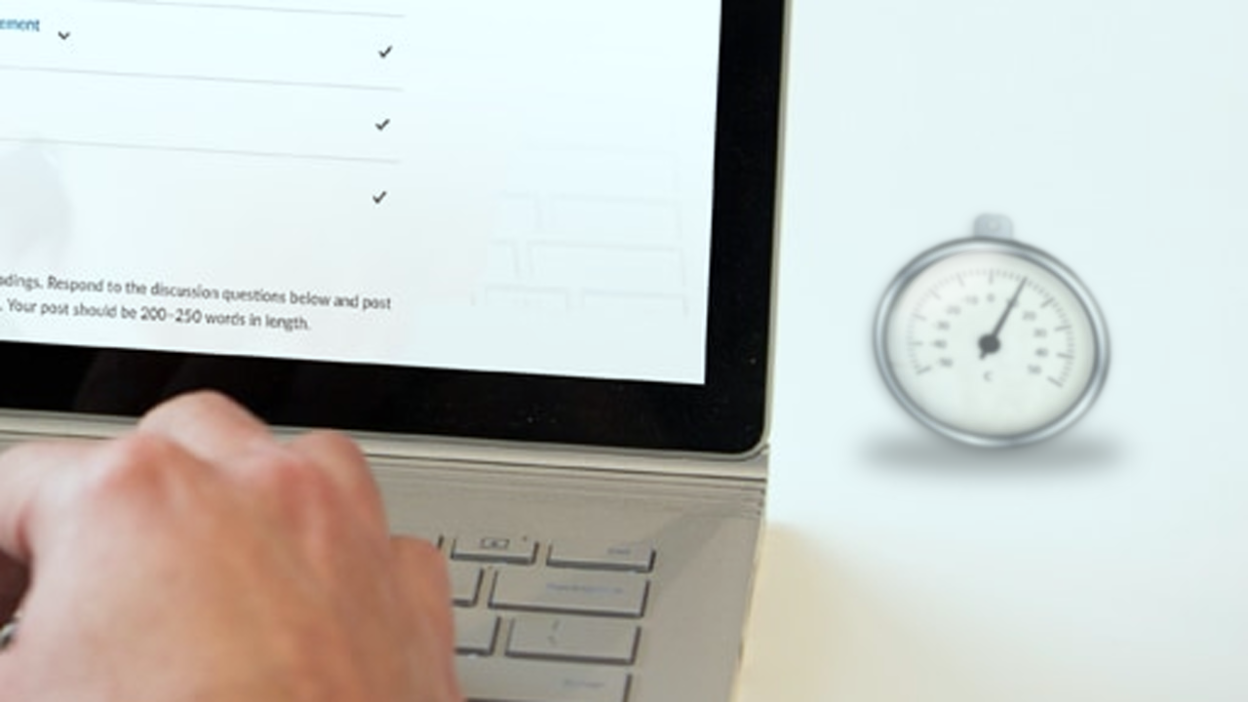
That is **10** °C
